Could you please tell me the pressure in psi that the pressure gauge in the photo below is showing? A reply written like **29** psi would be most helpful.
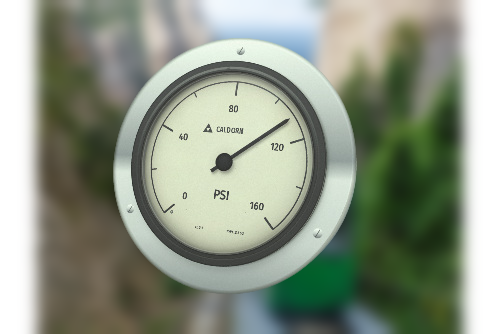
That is **110** psi
